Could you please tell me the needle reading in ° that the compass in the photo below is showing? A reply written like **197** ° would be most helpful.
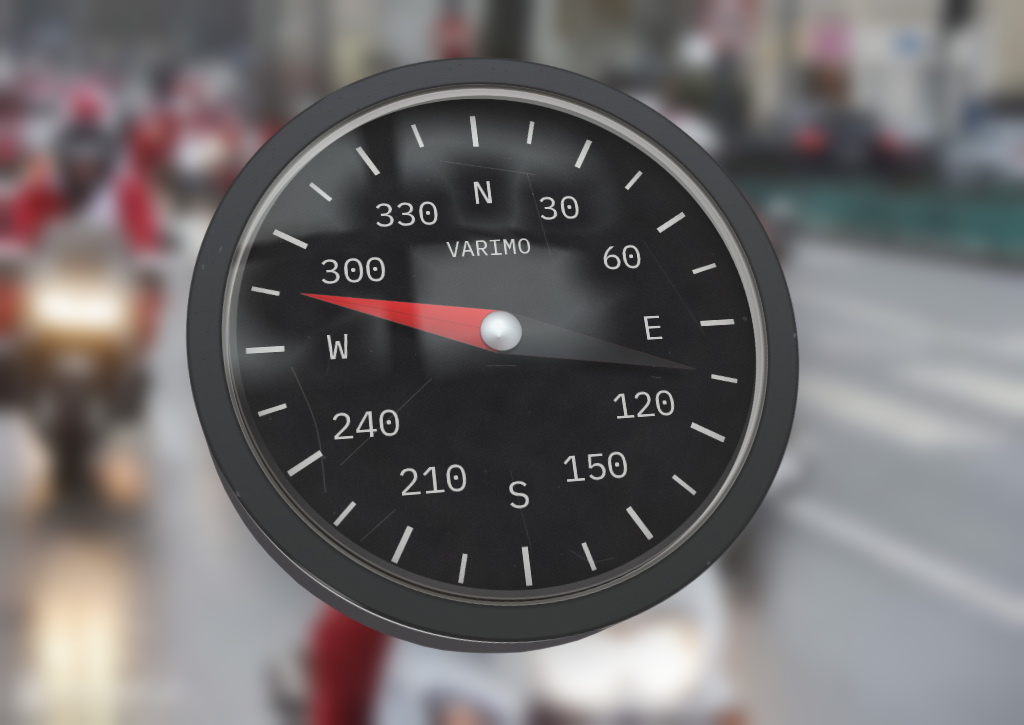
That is **285** °
